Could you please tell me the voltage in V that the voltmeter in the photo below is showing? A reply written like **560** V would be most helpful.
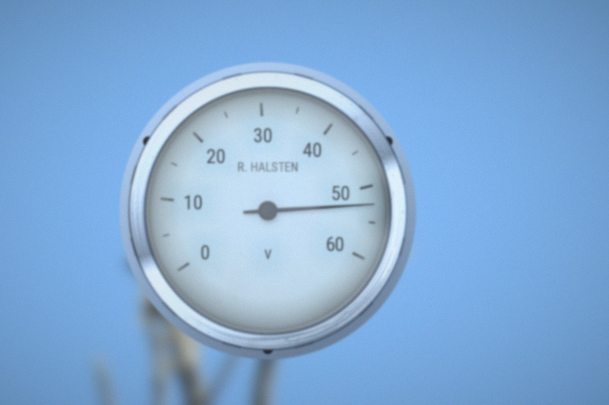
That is **52.5** V
